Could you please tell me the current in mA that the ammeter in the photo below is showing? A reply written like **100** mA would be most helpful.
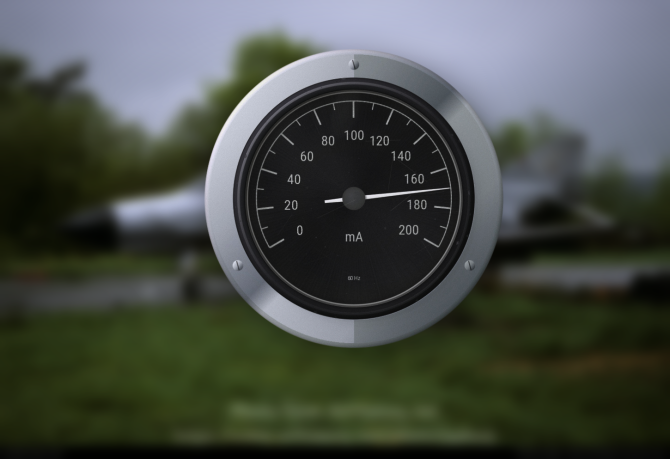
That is **170** mA
